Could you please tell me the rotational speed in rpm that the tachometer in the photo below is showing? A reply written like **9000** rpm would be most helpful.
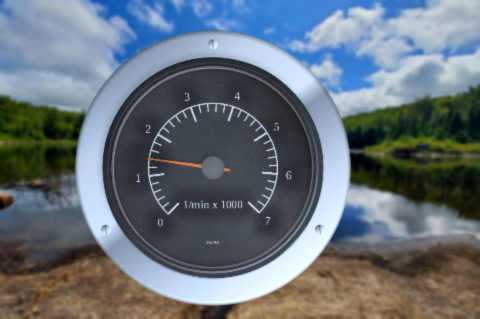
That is **1400** rpm
